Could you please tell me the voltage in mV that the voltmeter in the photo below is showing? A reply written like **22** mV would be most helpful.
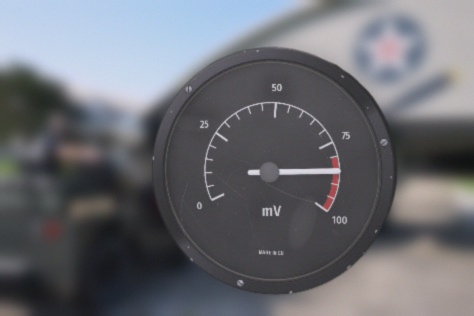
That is **85** mV
